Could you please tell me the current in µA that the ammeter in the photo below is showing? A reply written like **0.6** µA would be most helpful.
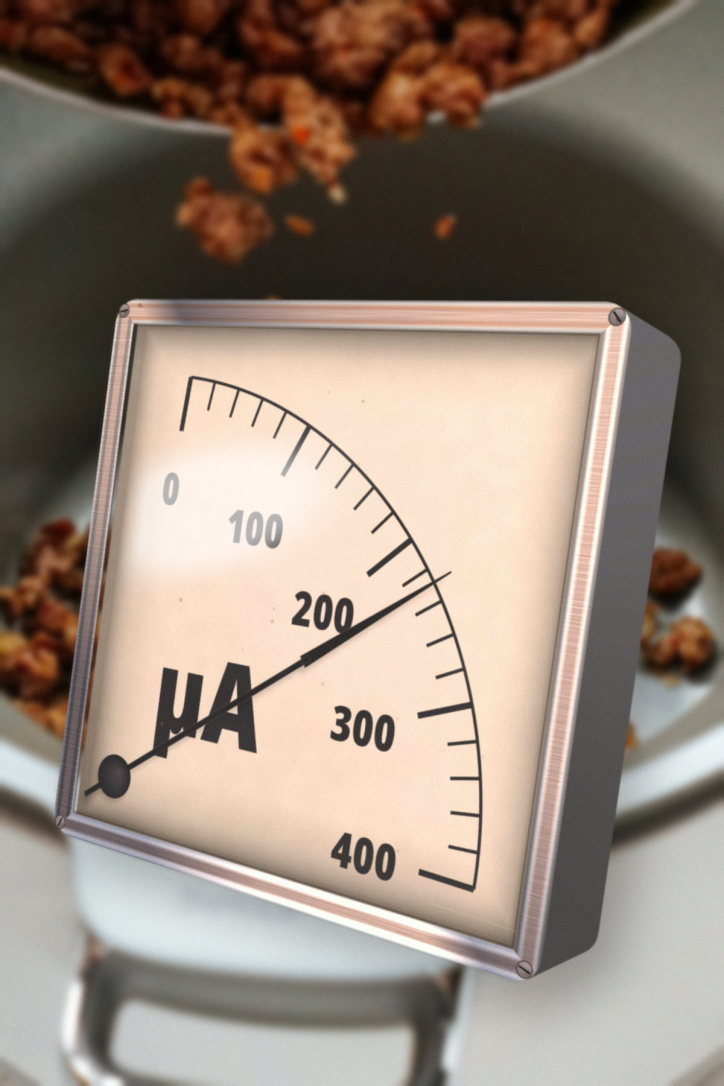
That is **230** µA
